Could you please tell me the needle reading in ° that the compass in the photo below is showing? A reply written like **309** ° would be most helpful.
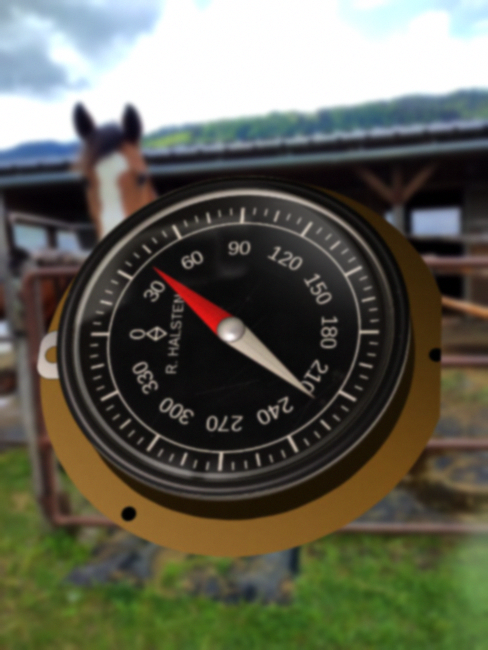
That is **40** °
